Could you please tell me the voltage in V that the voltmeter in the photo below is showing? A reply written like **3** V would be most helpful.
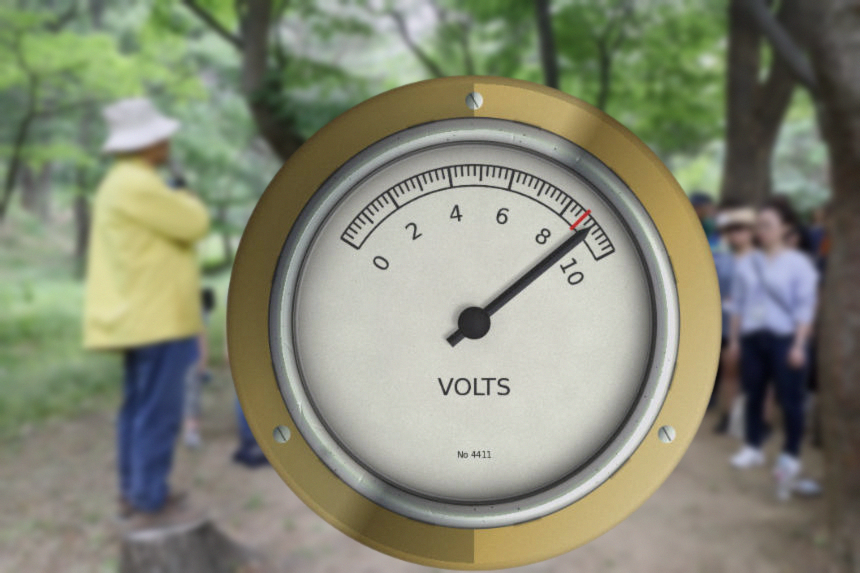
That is **9** V
